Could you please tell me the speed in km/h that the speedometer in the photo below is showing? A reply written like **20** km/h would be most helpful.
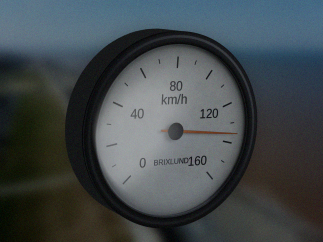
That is **135** km/h
